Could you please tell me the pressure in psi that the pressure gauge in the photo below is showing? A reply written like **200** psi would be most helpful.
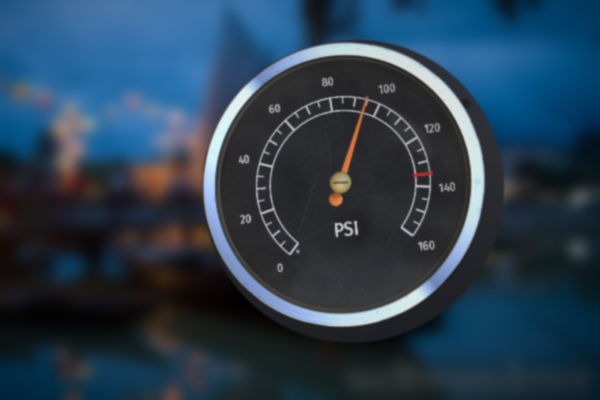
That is **95** psi
